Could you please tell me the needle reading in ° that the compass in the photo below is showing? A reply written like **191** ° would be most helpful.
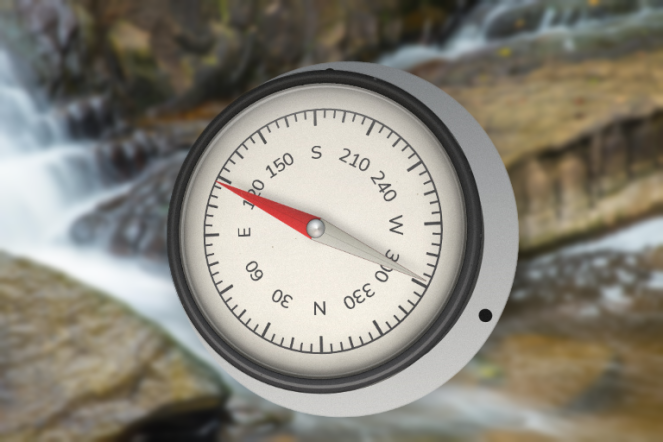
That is **117.5** °
